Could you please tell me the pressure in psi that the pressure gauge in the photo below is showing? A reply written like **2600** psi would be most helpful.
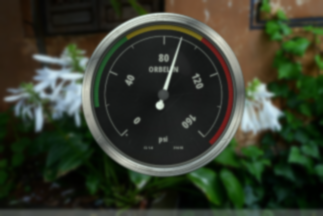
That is **90** psi
